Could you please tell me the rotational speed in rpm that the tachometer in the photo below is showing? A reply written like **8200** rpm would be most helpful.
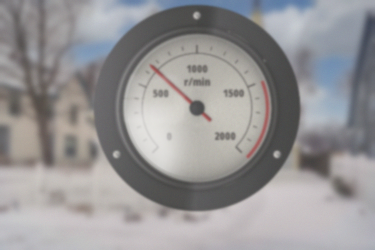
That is **650** rpm
